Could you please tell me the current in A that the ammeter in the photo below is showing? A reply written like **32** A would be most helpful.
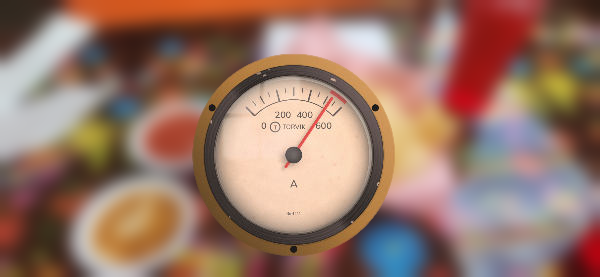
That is **525** A
